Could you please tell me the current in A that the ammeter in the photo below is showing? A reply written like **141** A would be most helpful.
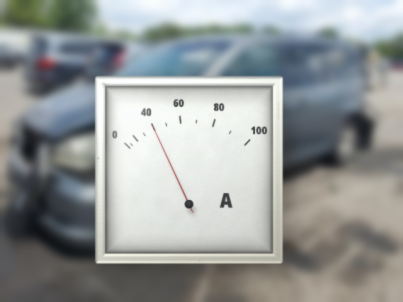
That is **40** A
